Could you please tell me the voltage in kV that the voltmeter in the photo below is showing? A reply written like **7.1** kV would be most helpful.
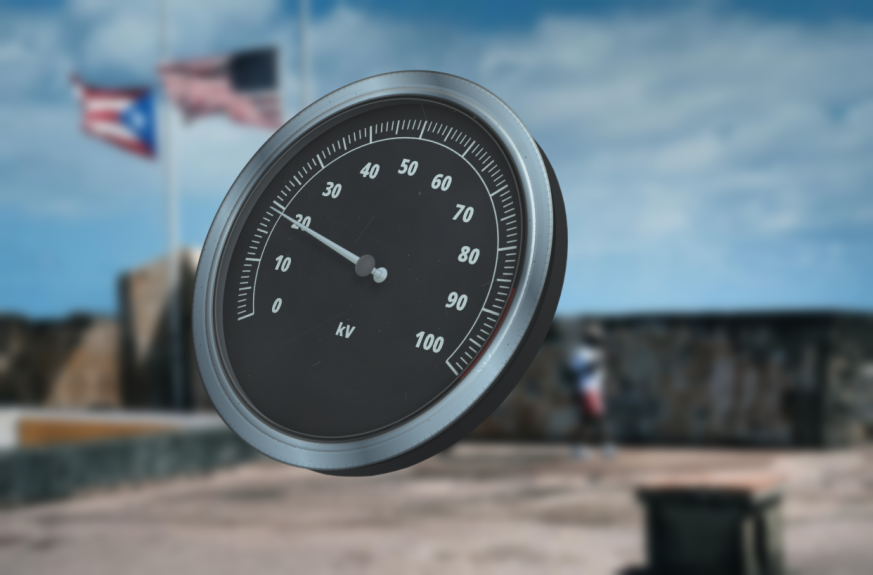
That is **19** kV
